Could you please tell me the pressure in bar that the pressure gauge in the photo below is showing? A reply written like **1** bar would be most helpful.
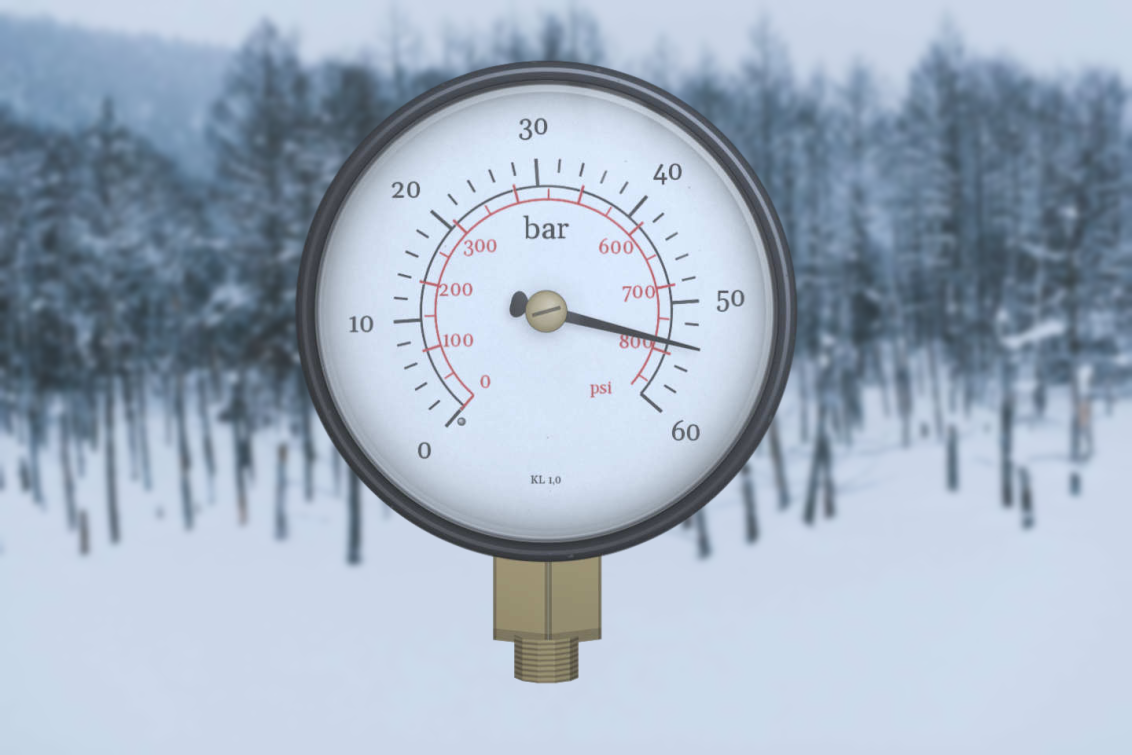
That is **54** bar
